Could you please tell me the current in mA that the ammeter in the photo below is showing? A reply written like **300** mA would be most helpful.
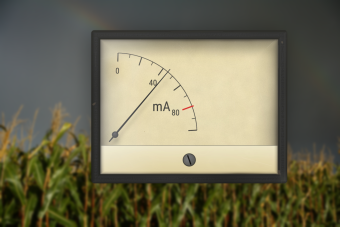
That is **45** mA
